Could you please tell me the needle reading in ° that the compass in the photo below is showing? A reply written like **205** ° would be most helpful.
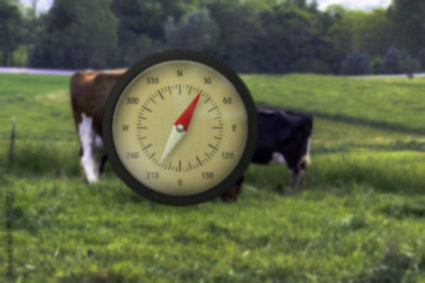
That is **30** °
